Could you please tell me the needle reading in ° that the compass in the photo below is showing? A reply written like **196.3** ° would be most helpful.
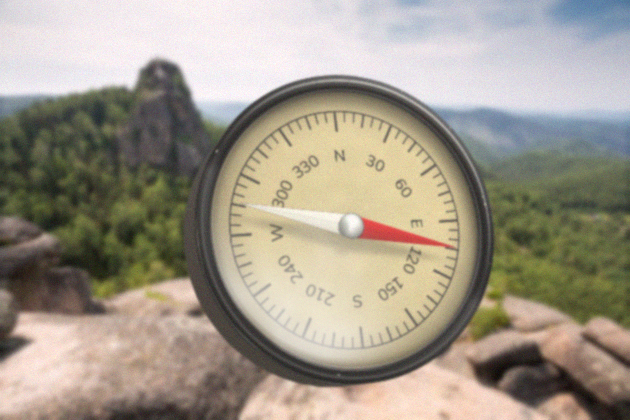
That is **105** °
